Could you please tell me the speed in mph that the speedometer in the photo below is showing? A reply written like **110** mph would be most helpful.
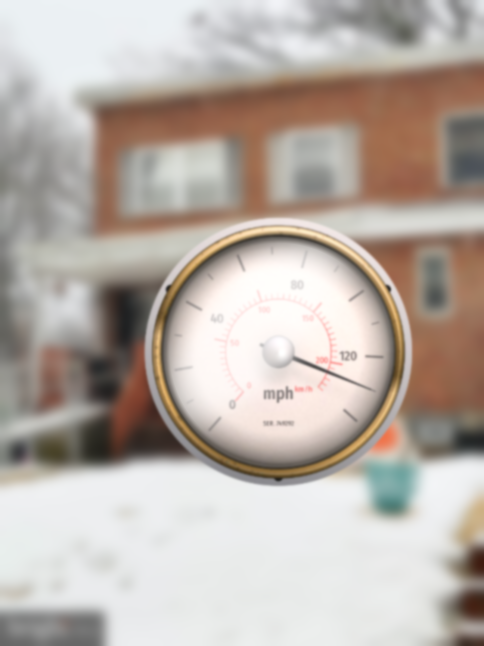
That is **130** mph
